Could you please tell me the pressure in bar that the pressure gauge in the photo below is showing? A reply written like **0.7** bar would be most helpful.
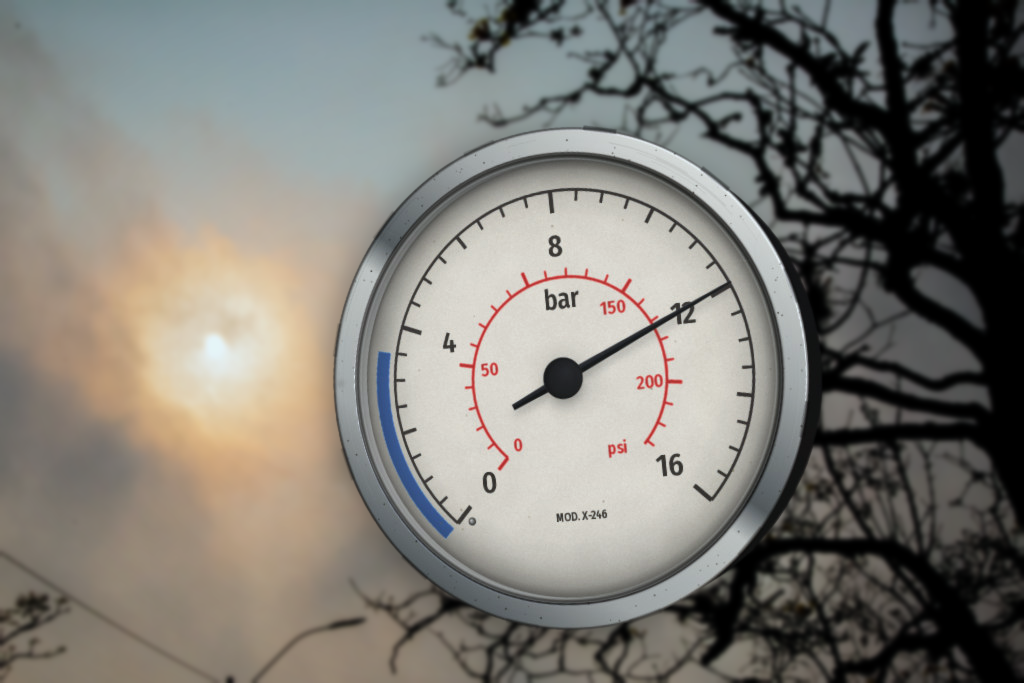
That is **12** bar
